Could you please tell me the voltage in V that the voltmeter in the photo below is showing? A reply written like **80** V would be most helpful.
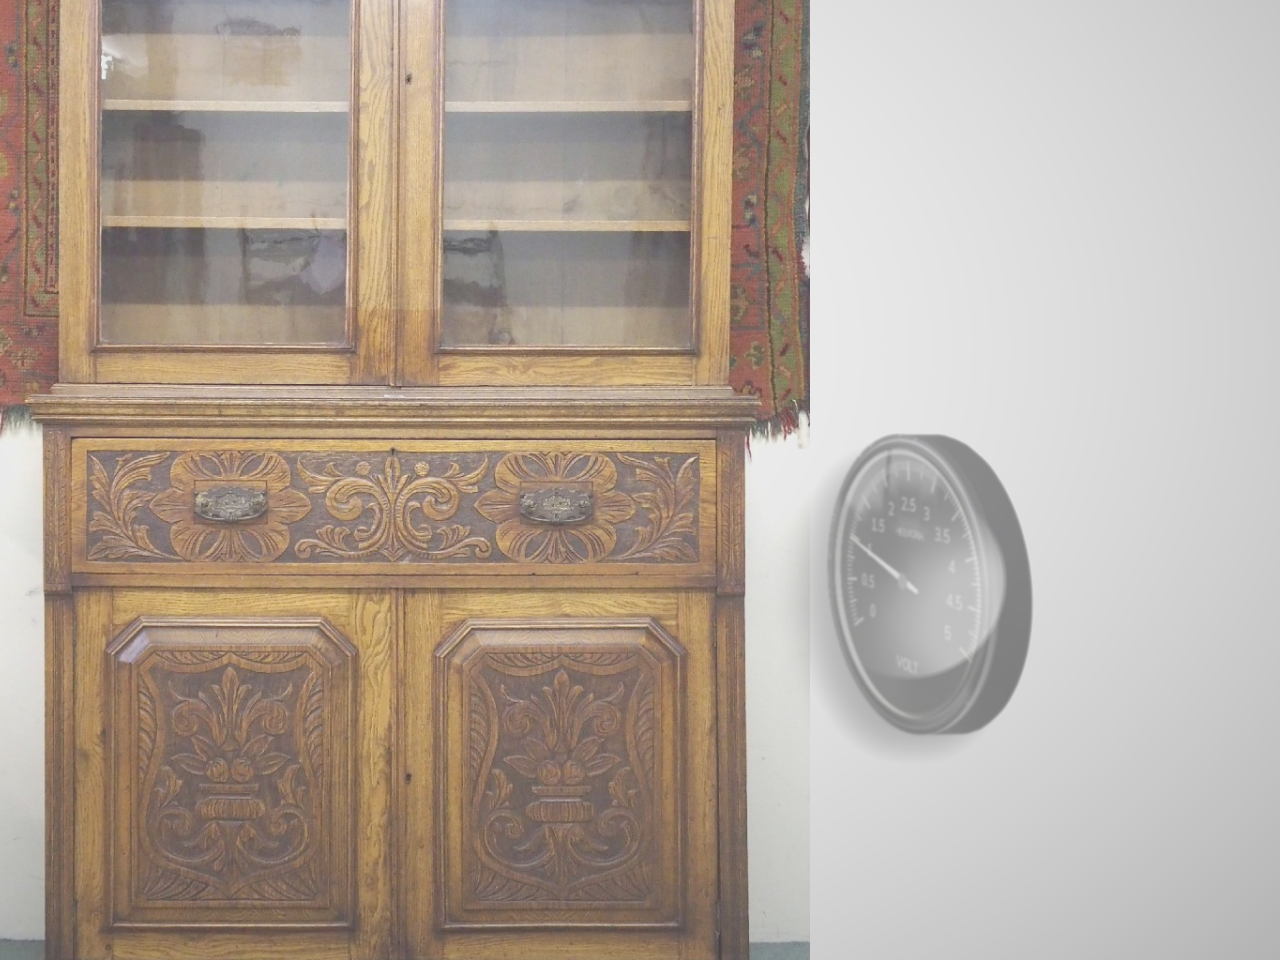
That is **1** V
